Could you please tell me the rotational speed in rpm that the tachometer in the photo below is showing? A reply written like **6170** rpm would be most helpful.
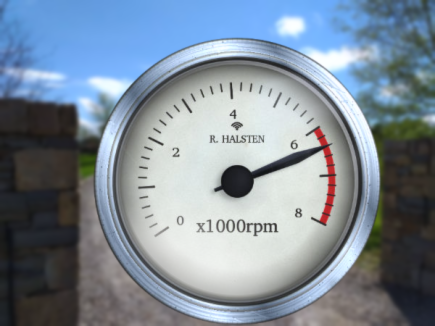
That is **6400** rpm
